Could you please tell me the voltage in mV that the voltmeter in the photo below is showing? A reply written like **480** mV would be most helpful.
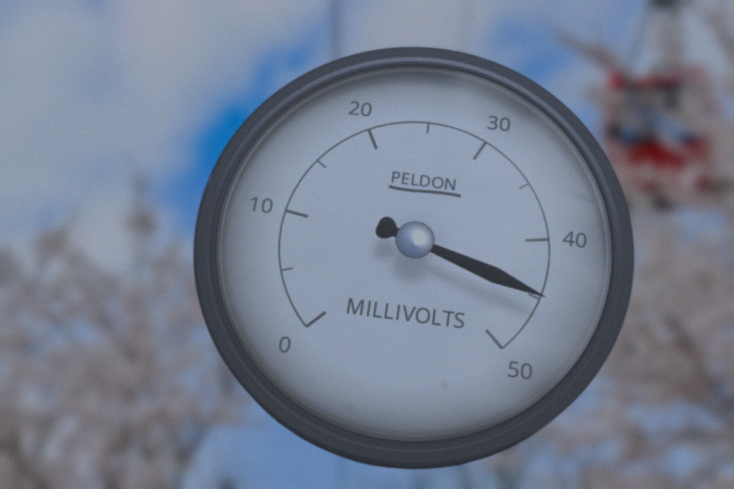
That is **45** mV
